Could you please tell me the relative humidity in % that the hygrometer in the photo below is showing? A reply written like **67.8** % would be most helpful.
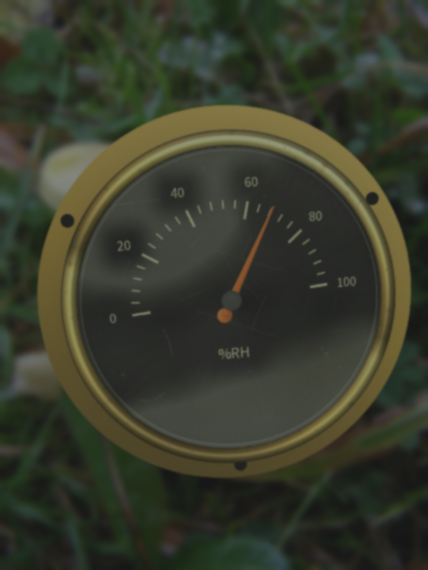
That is **68** %
